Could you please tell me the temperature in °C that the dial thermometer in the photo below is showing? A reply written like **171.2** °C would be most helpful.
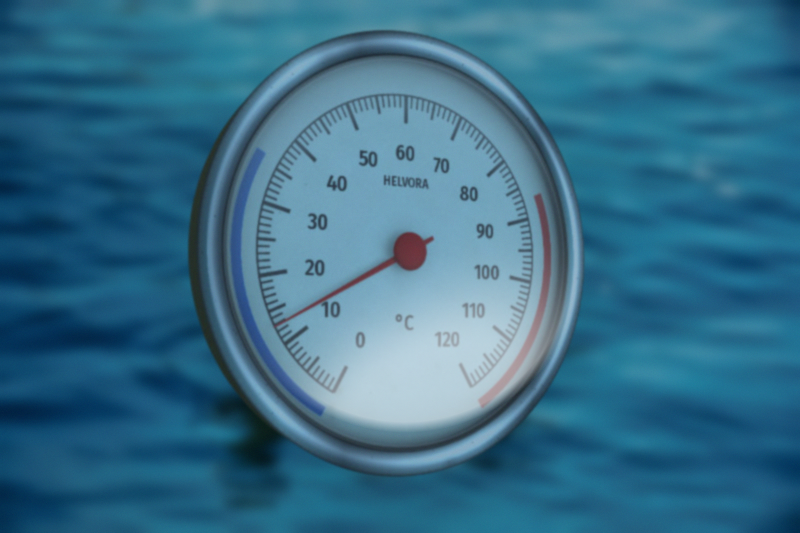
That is **13** °C
